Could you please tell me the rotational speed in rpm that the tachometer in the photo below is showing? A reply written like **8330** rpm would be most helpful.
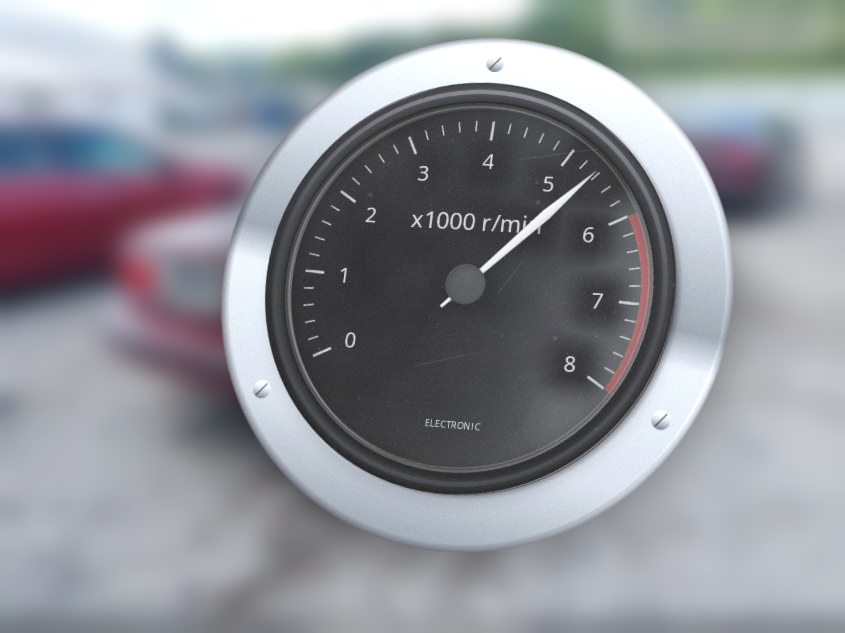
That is **5400** rpm
